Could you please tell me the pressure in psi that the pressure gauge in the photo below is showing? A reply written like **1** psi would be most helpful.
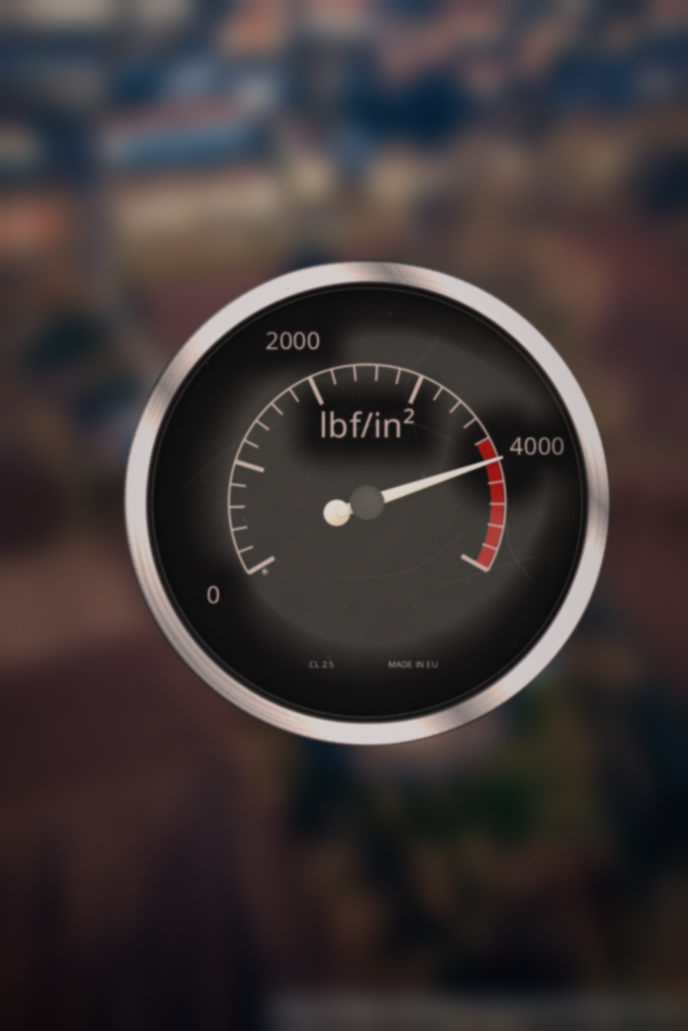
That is **4000** psi
